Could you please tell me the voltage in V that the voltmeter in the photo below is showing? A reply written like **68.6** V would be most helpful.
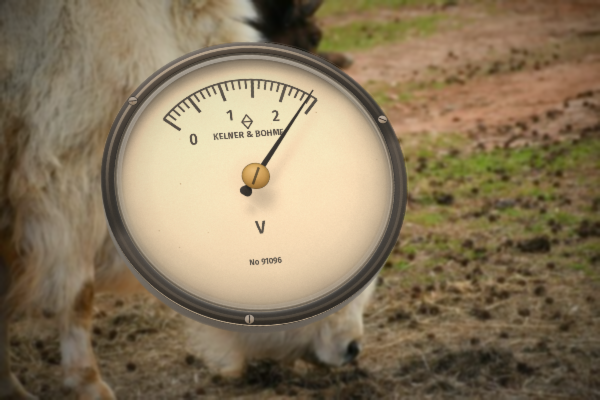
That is **2.4** V
